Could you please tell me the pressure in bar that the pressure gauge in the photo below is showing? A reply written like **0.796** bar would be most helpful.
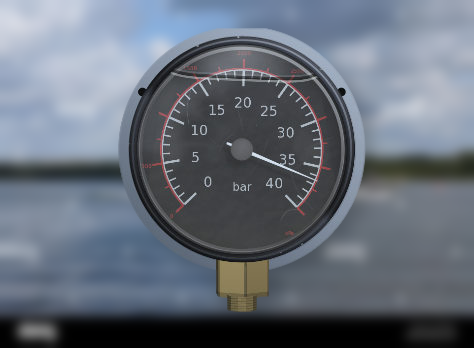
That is **36.5** bar
